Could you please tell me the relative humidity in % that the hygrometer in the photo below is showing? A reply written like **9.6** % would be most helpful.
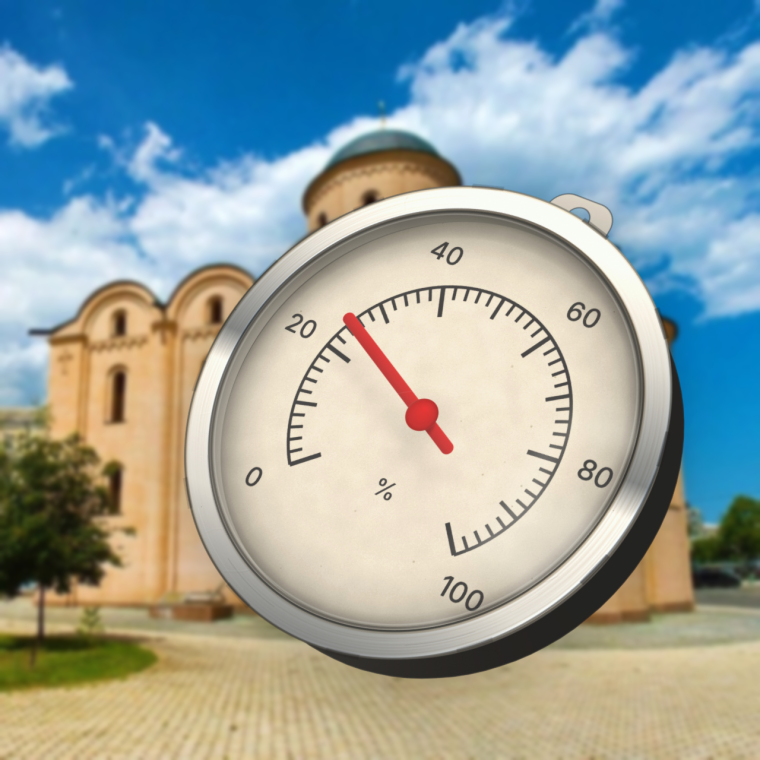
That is **25** %
